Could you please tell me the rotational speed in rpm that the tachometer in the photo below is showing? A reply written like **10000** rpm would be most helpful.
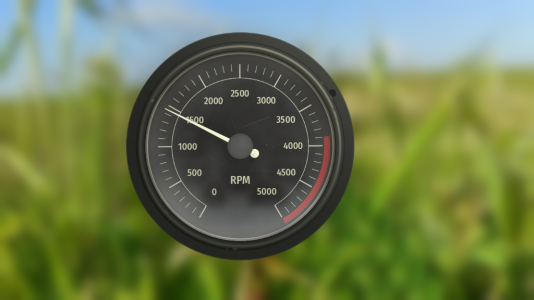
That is **1450** rpm
